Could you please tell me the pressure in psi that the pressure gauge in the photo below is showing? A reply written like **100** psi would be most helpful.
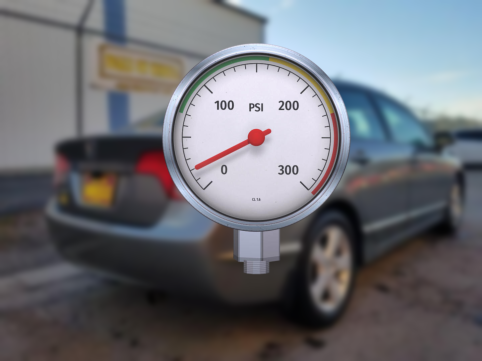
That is **20** psi
